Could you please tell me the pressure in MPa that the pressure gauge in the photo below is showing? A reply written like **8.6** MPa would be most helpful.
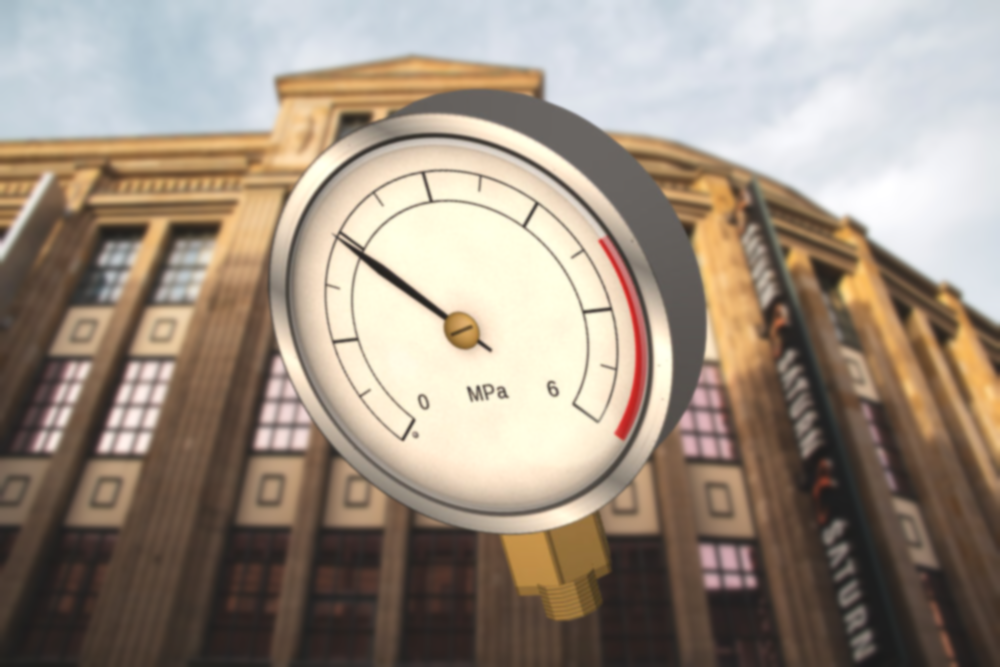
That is **2** MPa
